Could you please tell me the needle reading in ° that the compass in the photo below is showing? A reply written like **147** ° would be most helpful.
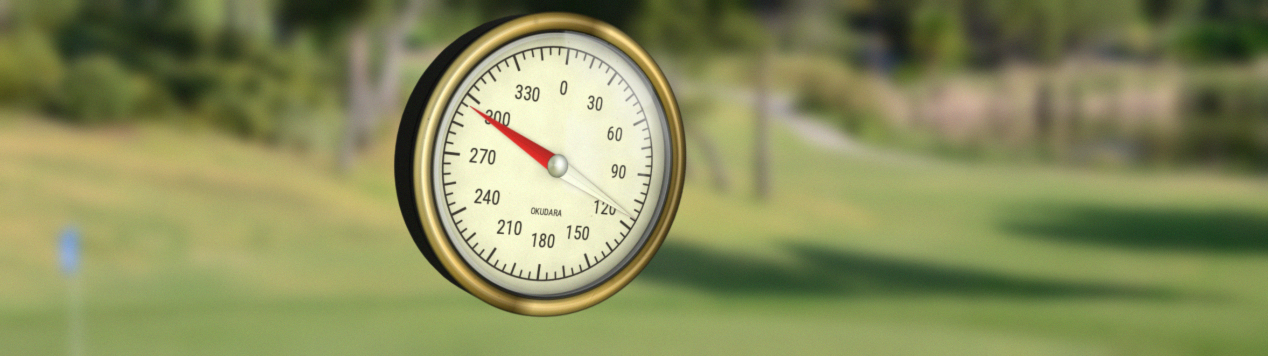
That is **295** °
